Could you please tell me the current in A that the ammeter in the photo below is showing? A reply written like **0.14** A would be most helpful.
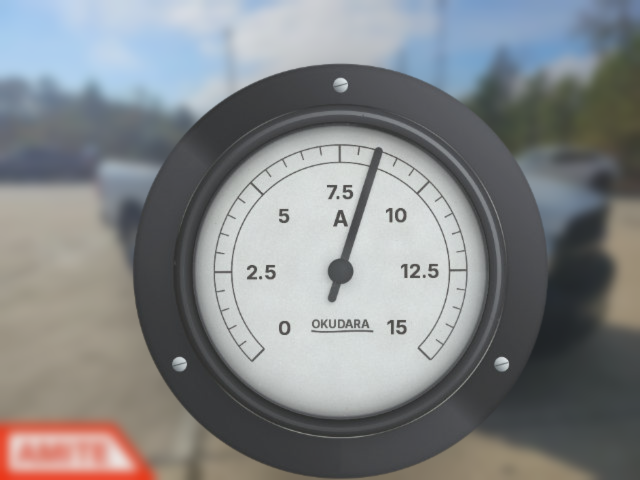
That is **8.5** A
